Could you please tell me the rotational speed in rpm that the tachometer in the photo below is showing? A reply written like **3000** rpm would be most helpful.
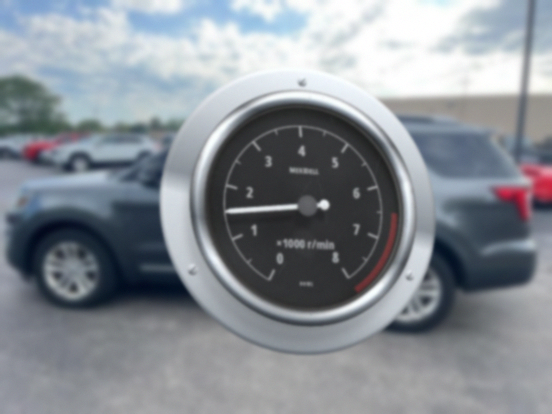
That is **1500** rpm
